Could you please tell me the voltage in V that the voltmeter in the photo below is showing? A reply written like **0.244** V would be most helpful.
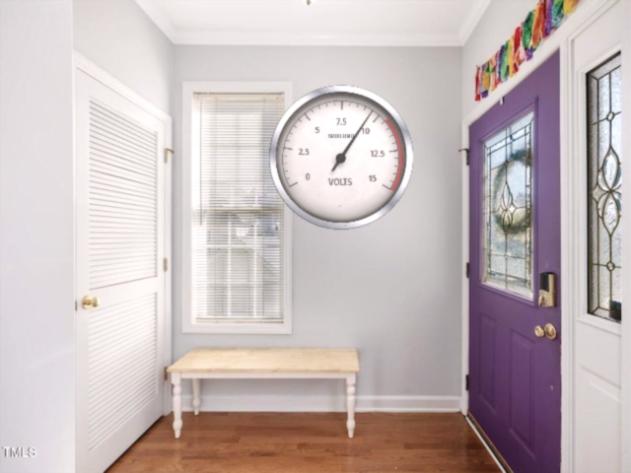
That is **9.5** V
